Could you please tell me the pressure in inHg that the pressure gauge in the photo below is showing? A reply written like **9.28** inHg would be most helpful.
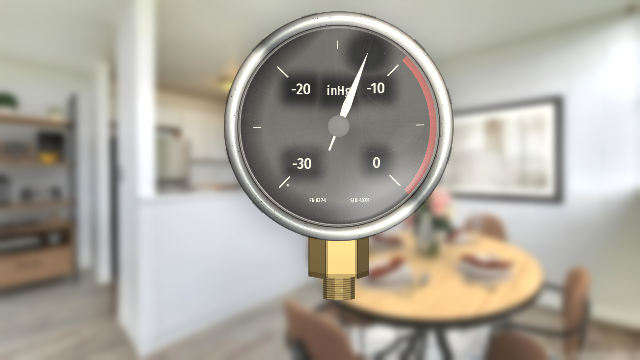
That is **-12.5** inHg
